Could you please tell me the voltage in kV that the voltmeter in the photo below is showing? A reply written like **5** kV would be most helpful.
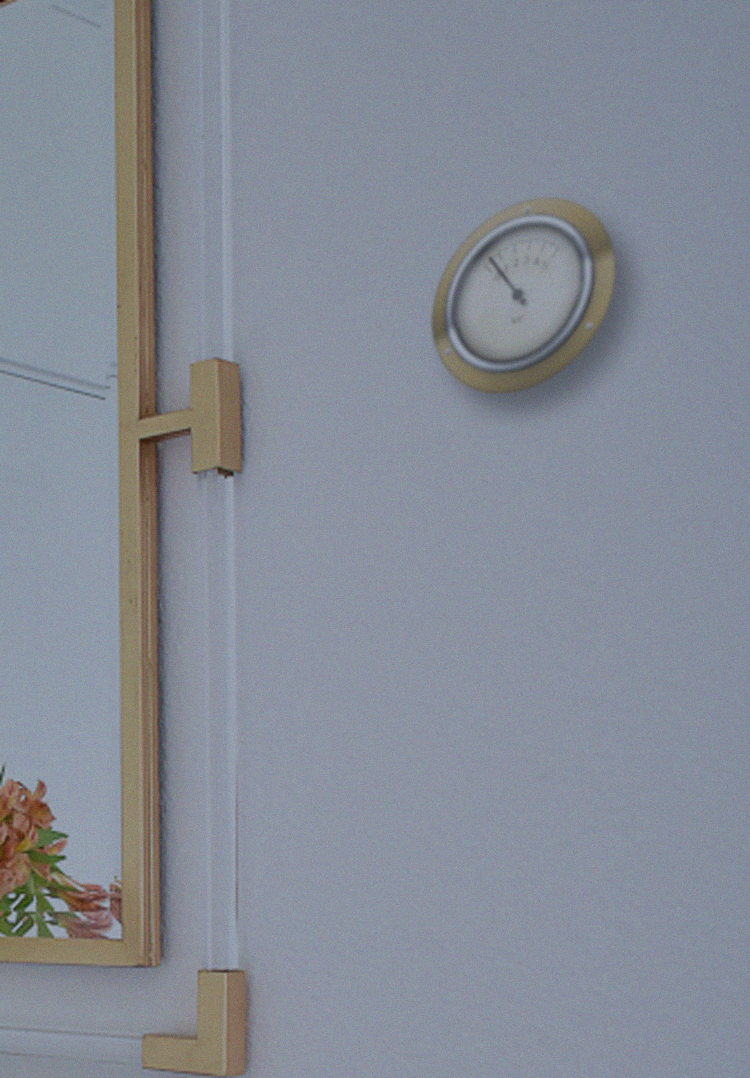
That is **0.5** kV
